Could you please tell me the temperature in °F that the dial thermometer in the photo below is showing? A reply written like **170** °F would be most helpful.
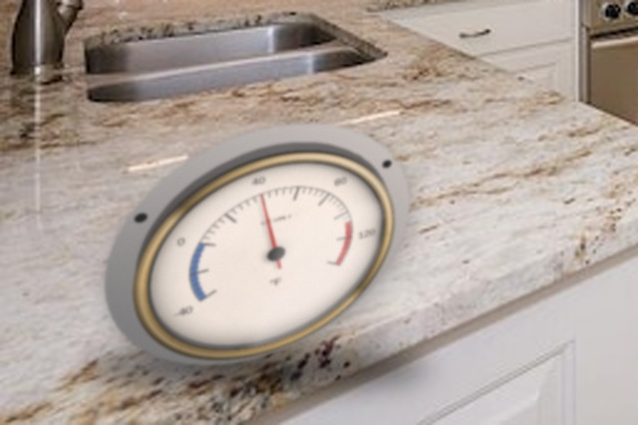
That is **40** °F
